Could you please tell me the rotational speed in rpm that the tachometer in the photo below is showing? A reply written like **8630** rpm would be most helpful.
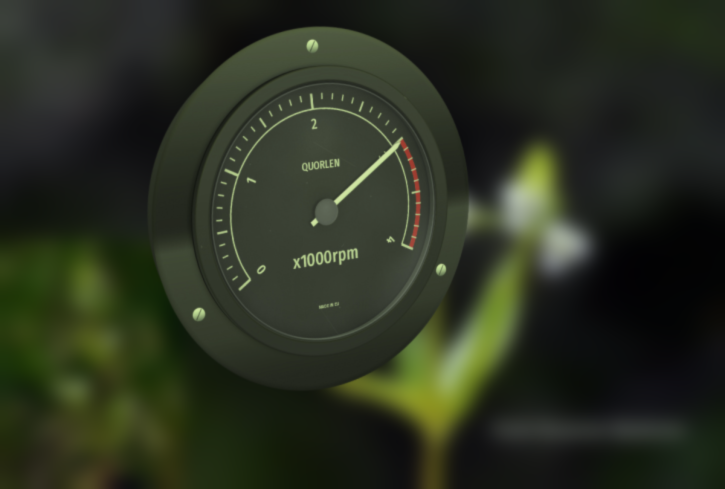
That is **3000** rpm
